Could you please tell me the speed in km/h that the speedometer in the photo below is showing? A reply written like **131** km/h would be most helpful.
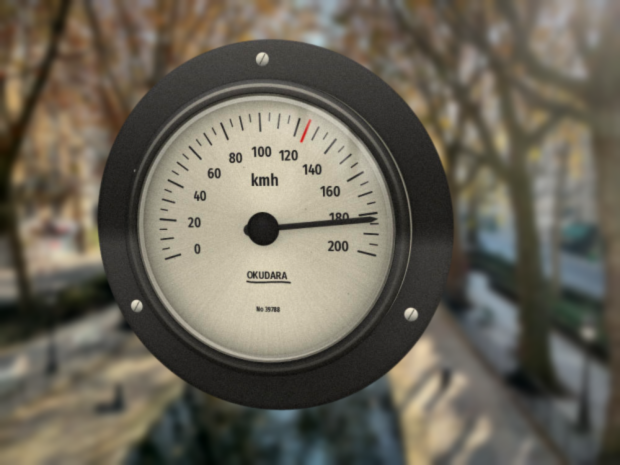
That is **182.5** km/h
